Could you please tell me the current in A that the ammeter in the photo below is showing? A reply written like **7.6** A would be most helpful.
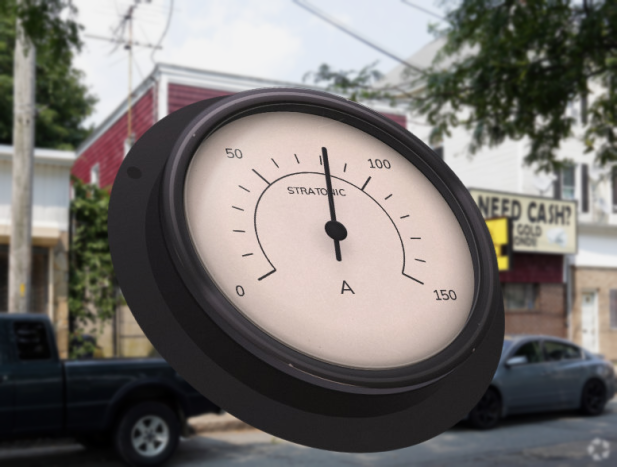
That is **80** A
